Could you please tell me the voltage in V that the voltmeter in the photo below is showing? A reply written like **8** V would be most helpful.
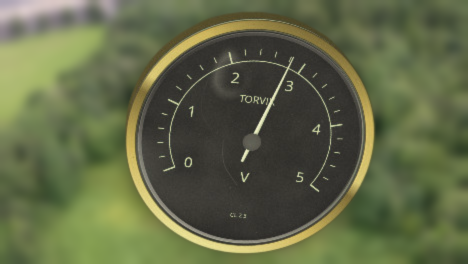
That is **2.8** V
